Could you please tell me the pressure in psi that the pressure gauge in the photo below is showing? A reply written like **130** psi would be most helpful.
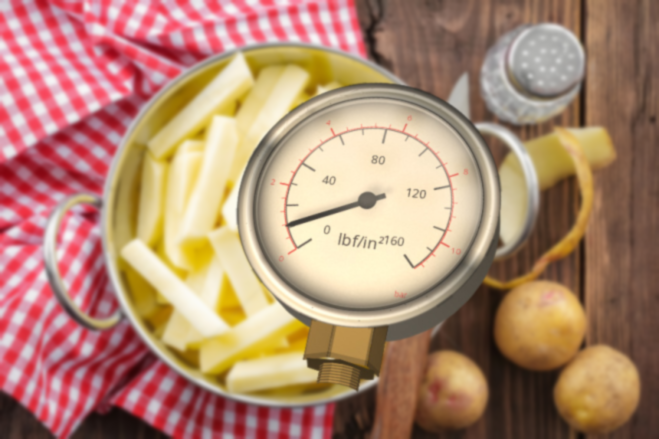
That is **10** psi
